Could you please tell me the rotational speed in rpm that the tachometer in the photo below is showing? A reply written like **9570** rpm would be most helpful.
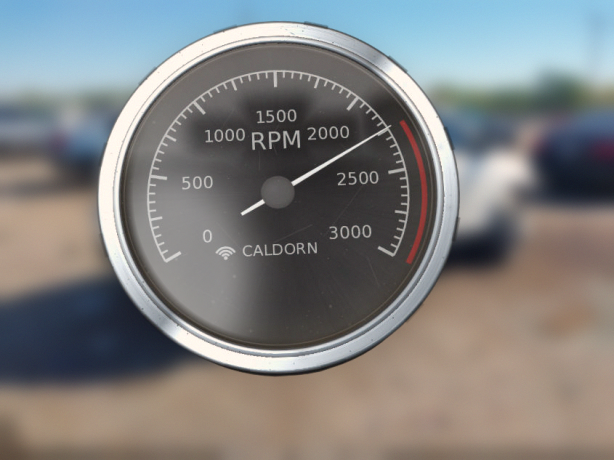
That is **2250** rpm
